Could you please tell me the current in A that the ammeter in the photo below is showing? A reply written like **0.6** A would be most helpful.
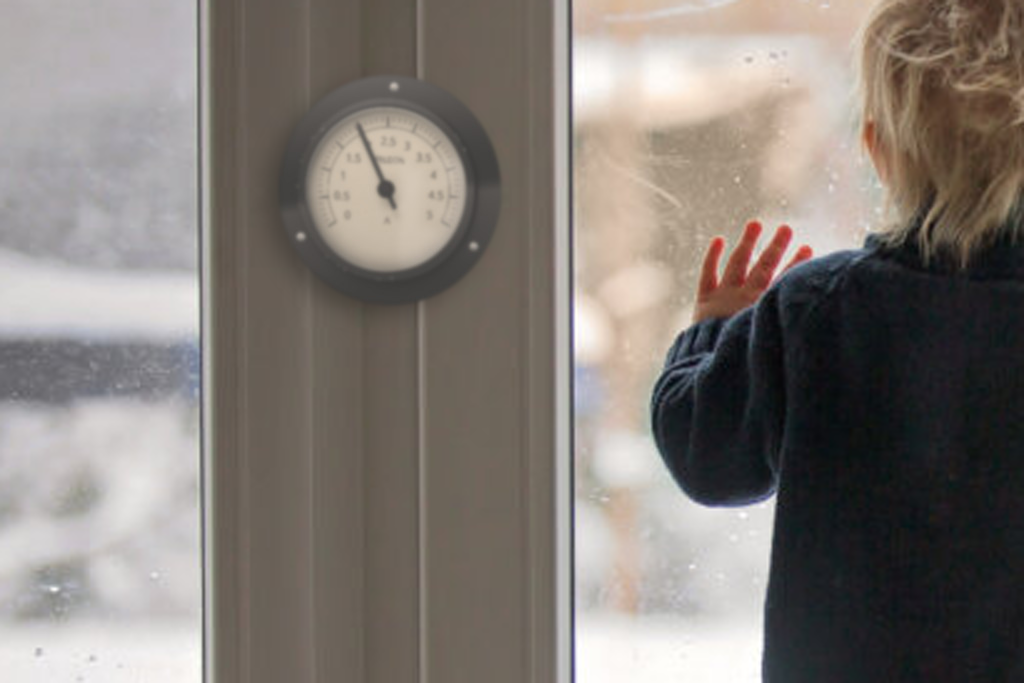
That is **2** A
